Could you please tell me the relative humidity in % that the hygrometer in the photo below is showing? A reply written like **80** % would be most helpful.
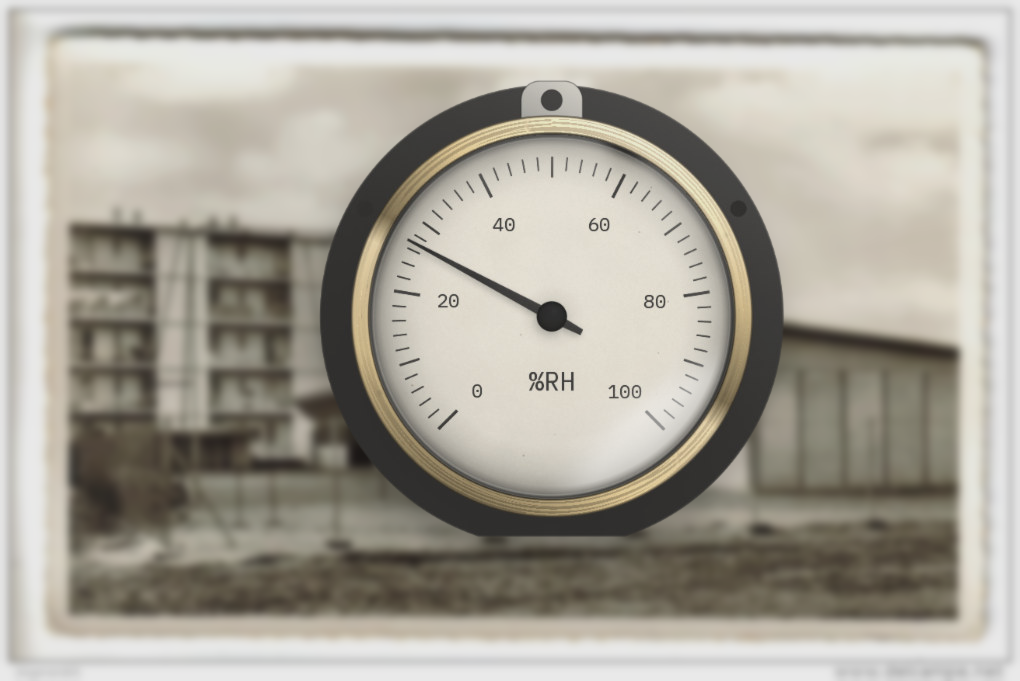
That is **27** %
